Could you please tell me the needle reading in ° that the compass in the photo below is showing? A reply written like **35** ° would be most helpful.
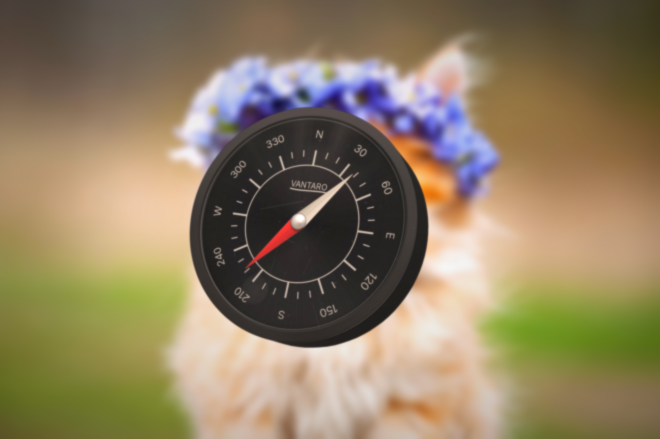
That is **220** °
